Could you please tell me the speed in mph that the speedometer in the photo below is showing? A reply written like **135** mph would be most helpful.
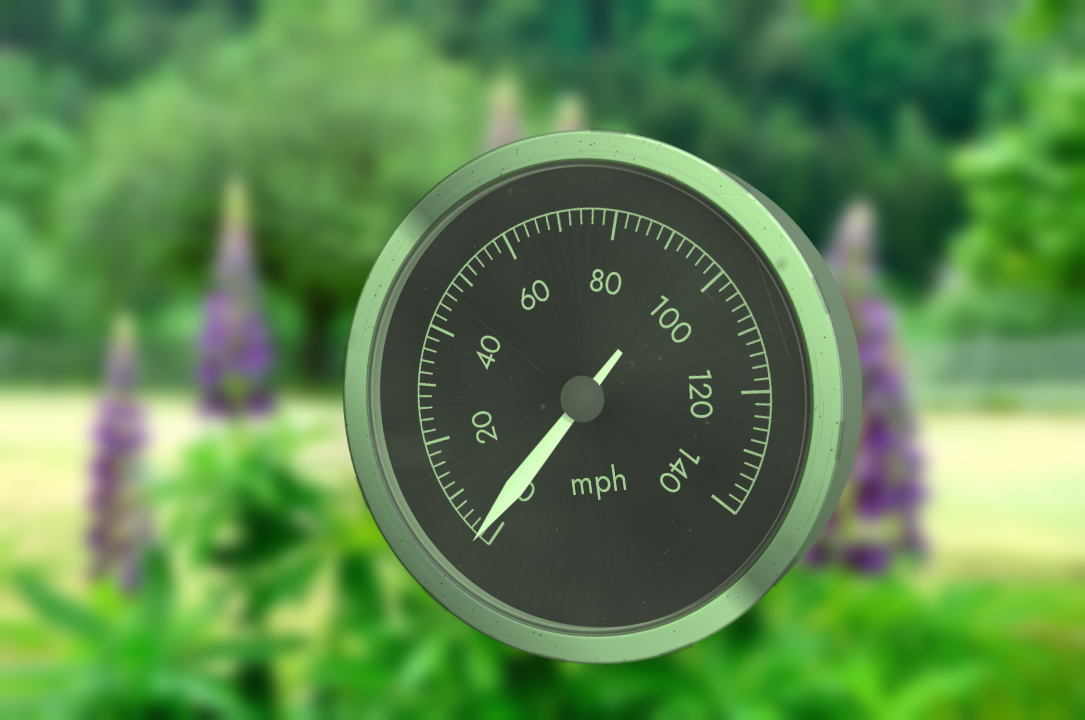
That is **2** mph
